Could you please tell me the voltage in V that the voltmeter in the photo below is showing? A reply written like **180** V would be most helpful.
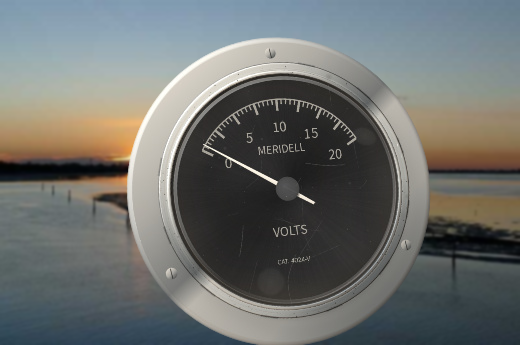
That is **0.5** V
